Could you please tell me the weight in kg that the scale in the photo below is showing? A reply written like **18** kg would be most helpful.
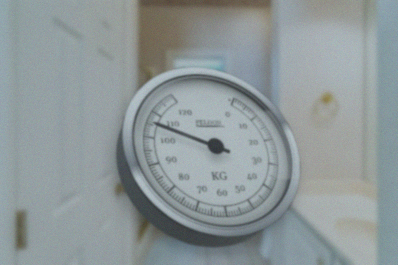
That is **105** kg
